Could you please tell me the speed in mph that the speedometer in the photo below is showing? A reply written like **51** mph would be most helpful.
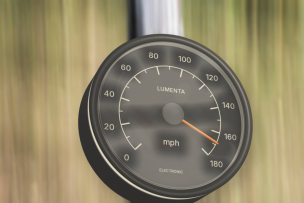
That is **170** mph
